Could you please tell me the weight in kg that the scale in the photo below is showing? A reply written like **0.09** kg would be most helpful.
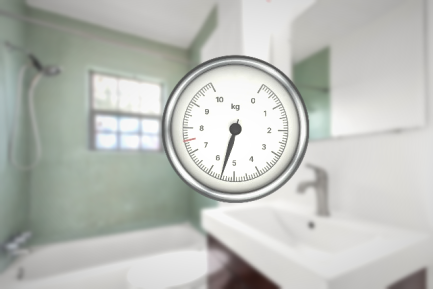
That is **5.5** kg
